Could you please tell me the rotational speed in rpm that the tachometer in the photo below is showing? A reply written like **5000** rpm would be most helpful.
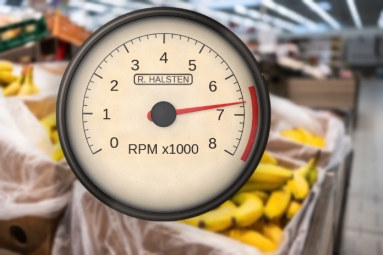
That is **6700** rpm
